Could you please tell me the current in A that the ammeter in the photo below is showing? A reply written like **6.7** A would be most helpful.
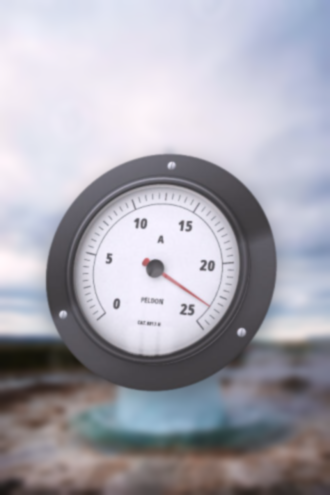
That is **23.5** A
